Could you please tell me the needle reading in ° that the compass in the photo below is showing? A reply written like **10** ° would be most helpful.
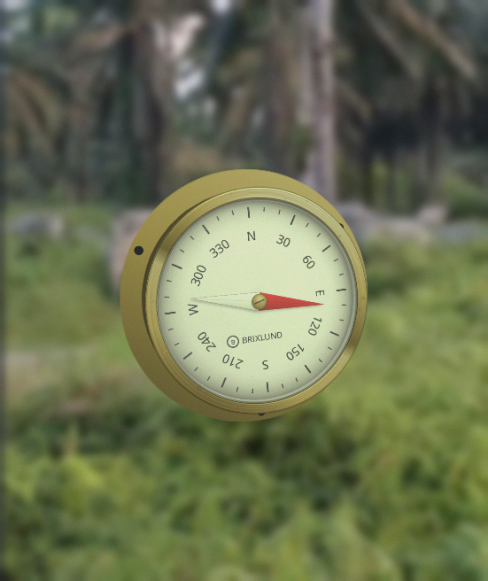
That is **100** °
